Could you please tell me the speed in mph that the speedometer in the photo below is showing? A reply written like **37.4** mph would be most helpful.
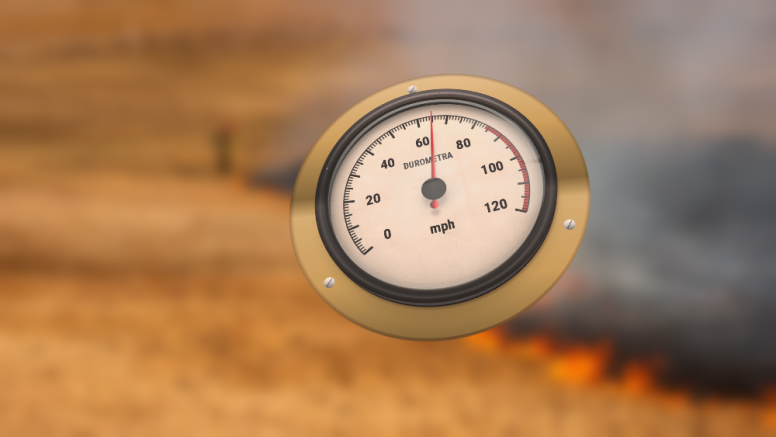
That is **65** mph
